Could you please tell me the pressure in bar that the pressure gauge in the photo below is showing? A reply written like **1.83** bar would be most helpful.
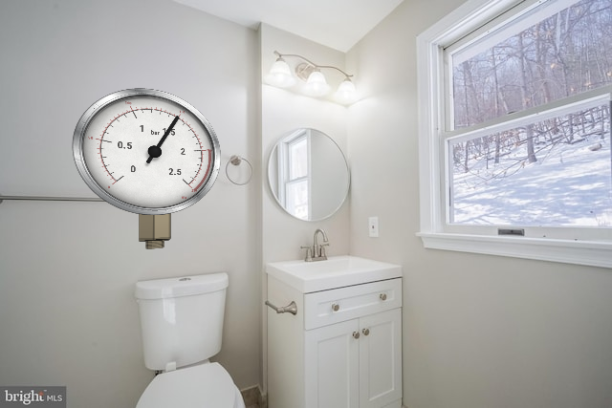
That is **1.5** bar
